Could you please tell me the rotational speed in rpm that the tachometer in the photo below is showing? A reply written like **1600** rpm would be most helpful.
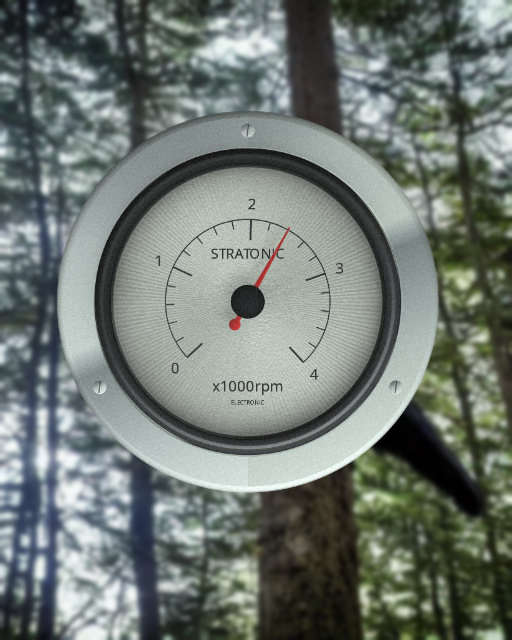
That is **2400** rpm
